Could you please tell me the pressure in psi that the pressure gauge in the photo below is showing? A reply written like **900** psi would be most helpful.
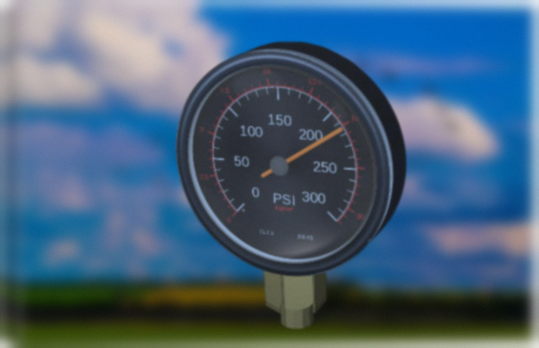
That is **215** psi
